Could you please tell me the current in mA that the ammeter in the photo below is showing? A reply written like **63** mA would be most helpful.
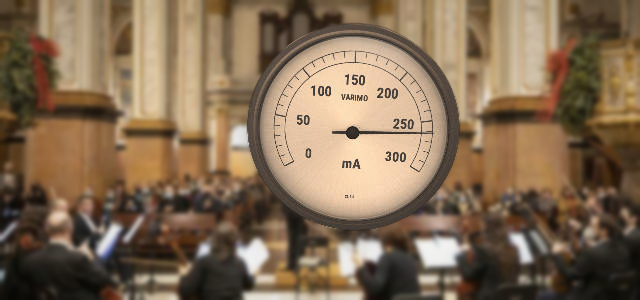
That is **260** mA
